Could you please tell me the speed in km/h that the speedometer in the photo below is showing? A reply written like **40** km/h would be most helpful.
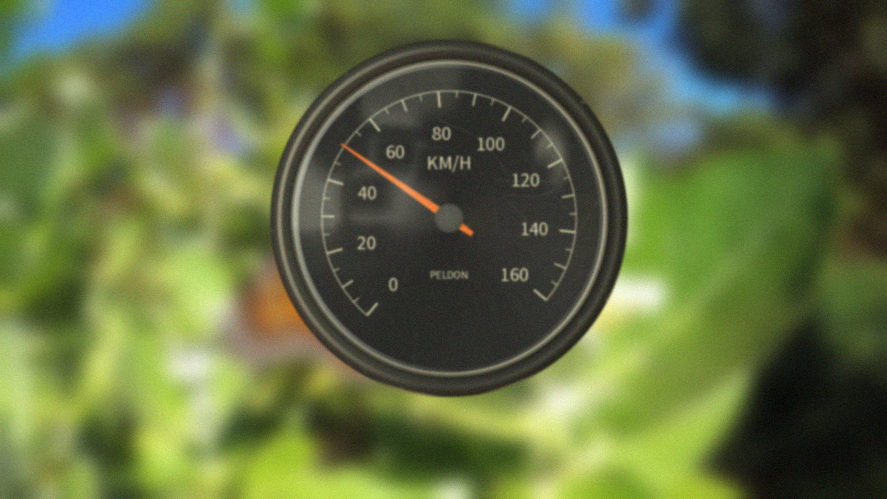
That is **50** km/h
